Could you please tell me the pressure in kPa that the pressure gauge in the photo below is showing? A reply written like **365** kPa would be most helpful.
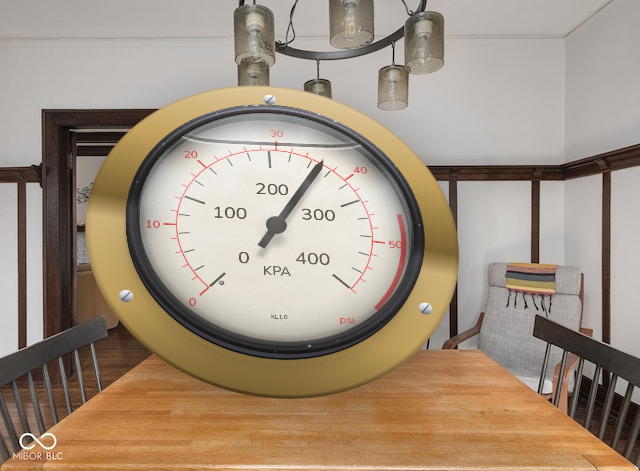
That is **250** kPa
